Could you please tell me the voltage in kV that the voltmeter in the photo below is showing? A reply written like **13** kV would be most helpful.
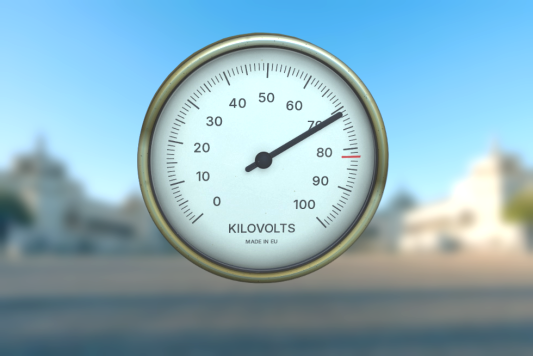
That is **71** kV
